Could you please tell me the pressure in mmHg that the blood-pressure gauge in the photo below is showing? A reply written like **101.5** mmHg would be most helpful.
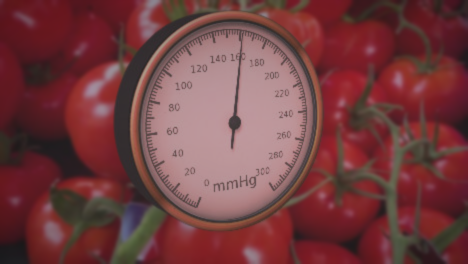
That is **160** mmHg
